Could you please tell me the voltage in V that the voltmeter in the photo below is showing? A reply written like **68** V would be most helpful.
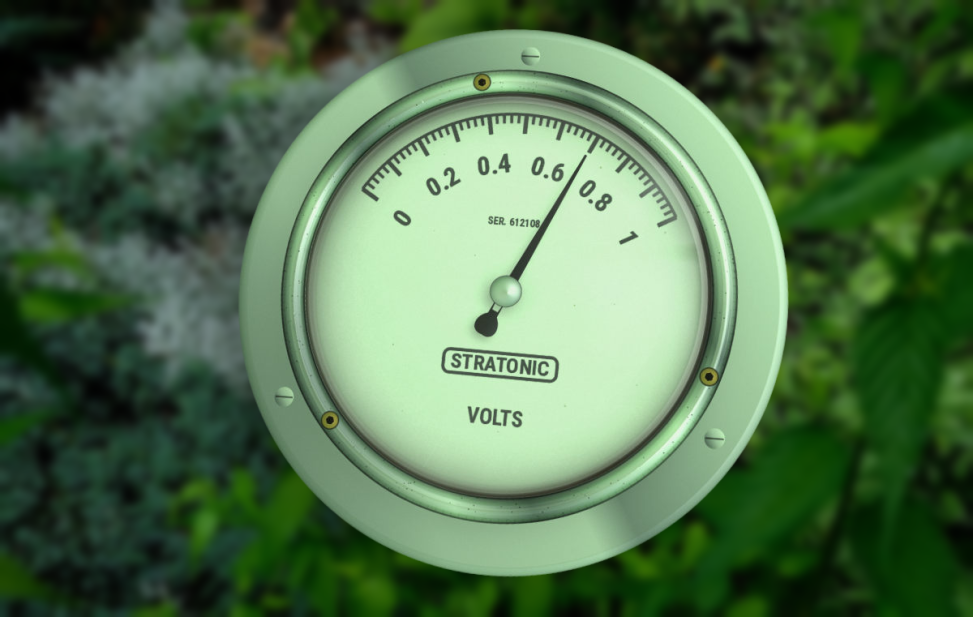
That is **0.7** V
